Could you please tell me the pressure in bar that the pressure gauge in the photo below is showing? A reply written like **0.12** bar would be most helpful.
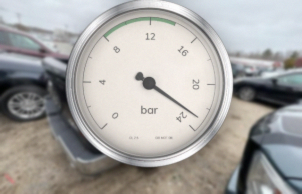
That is **23** bar
